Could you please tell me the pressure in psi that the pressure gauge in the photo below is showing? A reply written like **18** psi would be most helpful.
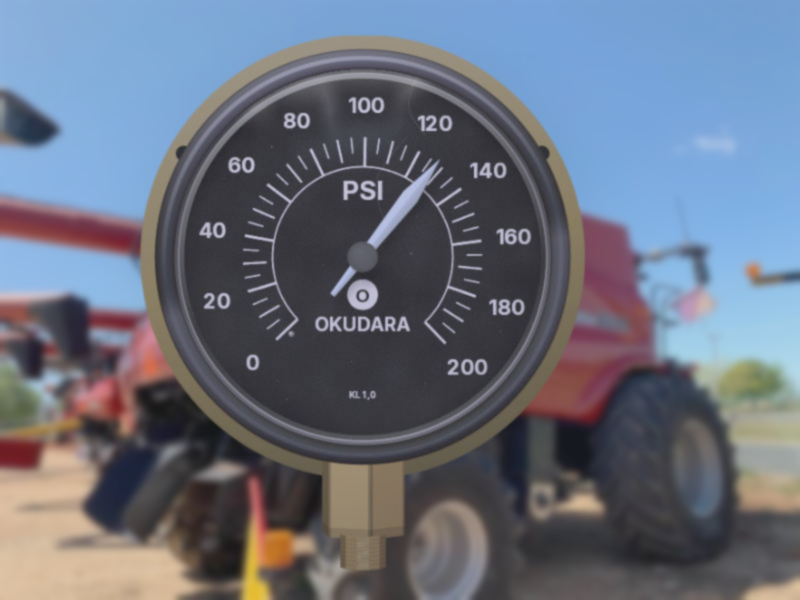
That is **127.5** psi
